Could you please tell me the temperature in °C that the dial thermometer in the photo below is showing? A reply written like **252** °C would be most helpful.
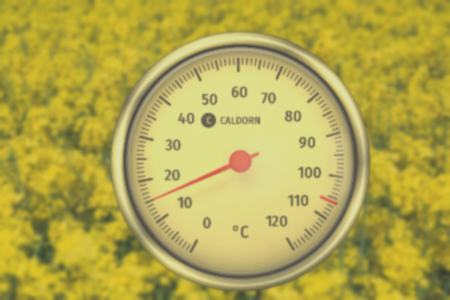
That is **15** °C
